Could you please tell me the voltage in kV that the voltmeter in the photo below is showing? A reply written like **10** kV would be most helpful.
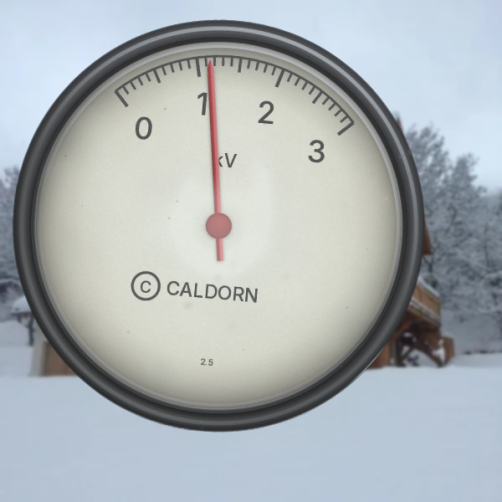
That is **1.15** kV
